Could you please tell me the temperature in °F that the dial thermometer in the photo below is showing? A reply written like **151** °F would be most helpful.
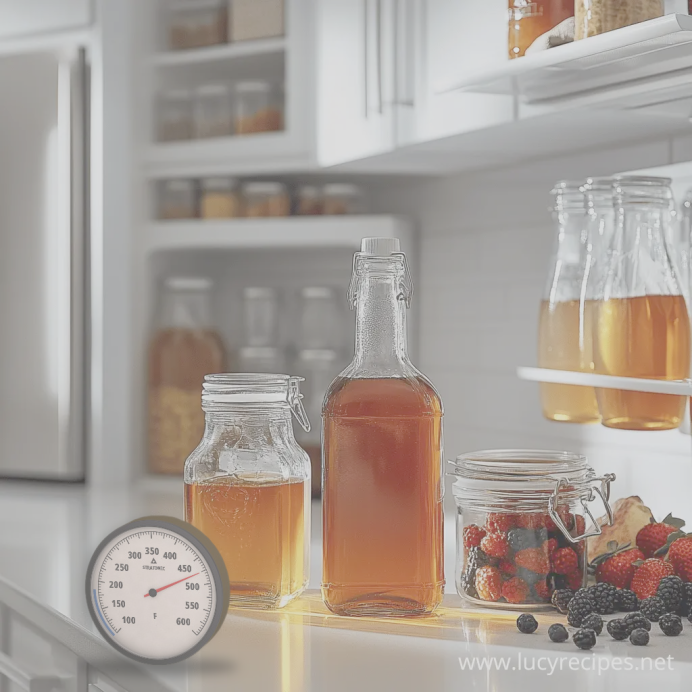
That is **475** °F
